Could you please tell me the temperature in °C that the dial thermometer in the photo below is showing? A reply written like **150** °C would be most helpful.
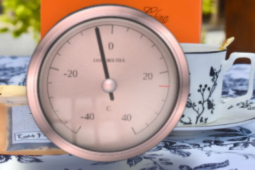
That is **-4** °C
